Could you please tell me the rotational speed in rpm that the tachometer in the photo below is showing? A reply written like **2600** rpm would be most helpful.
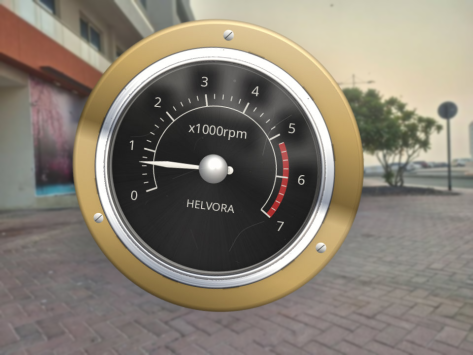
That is **700** rpm
